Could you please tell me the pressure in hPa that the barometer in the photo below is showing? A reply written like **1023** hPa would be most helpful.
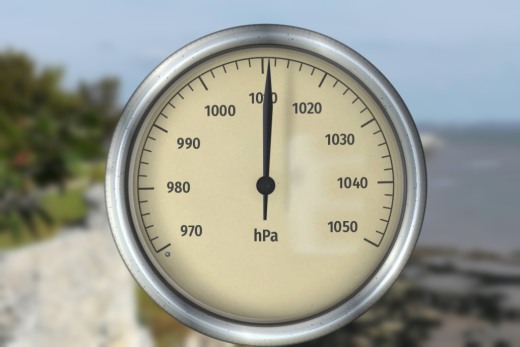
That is **1011** hPa
